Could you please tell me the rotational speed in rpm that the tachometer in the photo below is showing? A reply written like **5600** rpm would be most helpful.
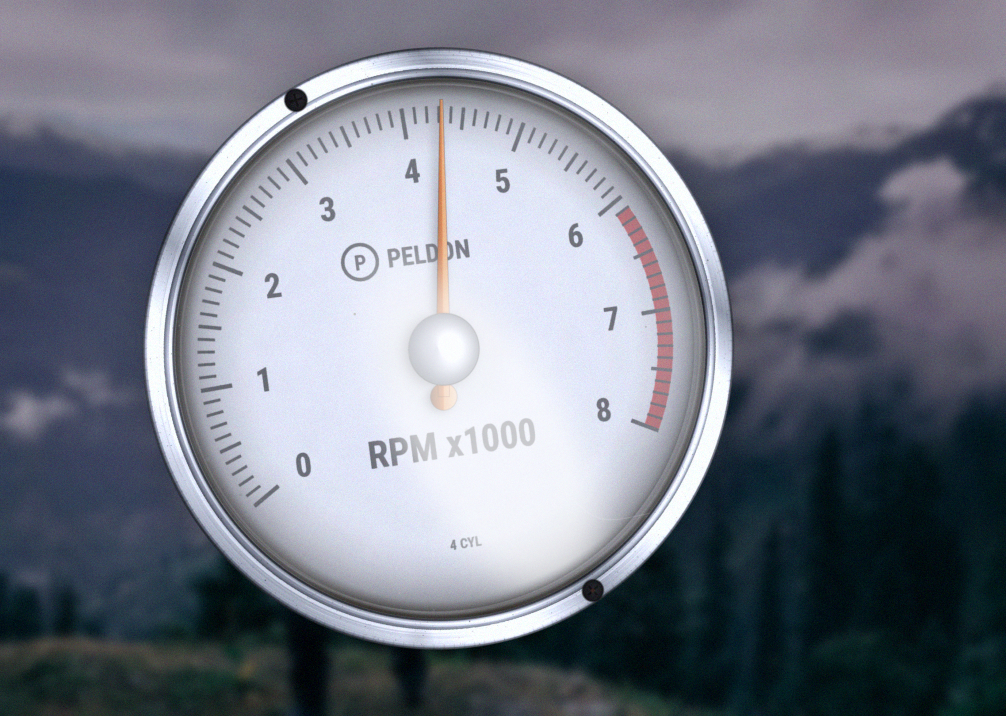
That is **4300** rpm
